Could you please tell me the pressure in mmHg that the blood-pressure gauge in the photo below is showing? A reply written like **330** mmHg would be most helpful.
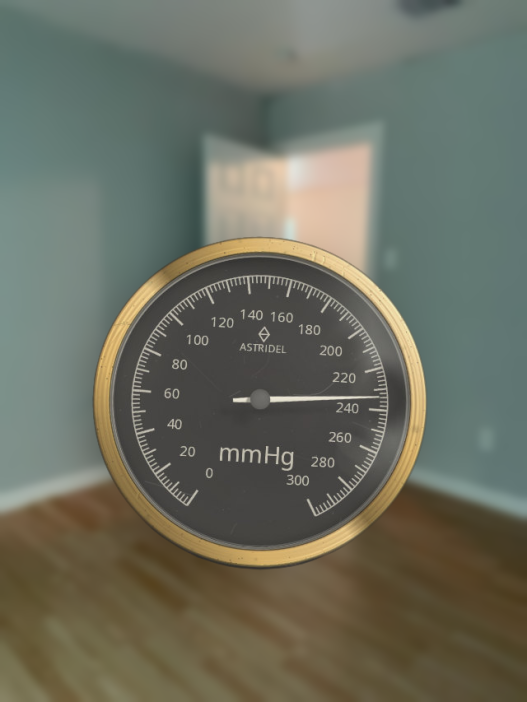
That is **234** mmHg
